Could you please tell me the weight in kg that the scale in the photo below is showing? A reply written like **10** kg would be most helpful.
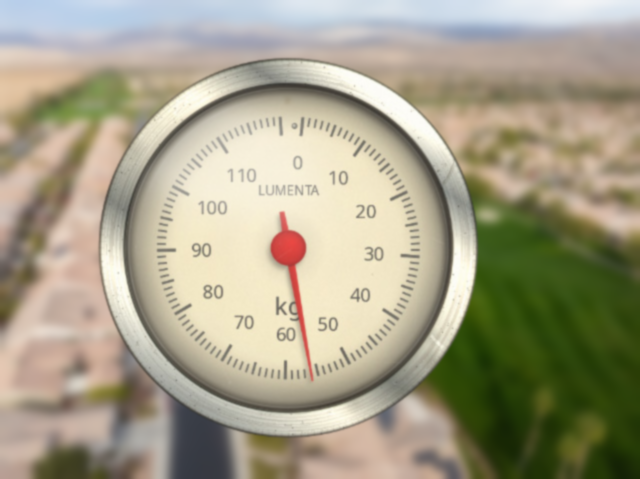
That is **56** kg
